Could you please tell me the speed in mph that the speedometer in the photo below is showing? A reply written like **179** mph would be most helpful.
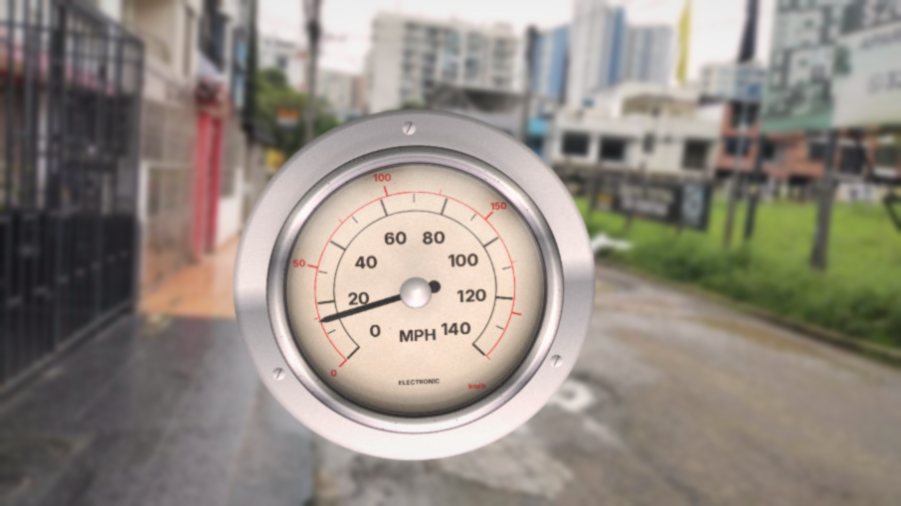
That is **15** mph
